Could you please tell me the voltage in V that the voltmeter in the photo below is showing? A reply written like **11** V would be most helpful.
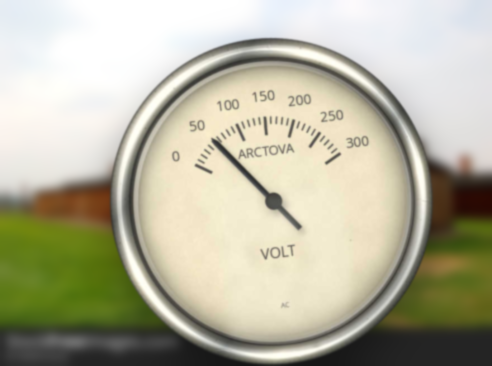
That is **50** V
